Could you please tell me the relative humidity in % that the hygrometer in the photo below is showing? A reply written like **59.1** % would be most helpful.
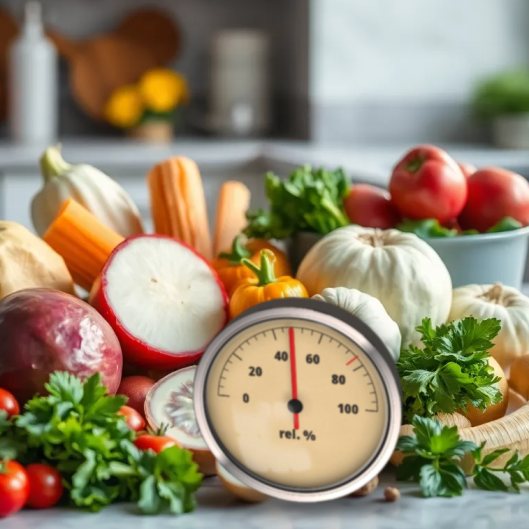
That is **48** %
